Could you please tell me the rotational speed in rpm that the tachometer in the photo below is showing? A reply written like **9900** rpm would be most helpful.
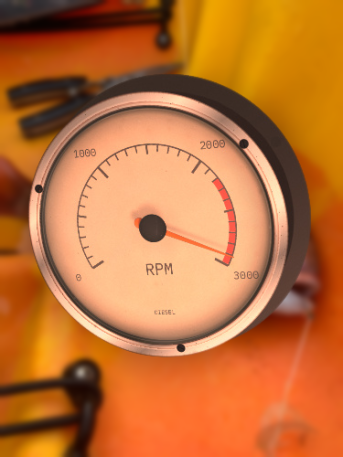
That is **2900** rpm
